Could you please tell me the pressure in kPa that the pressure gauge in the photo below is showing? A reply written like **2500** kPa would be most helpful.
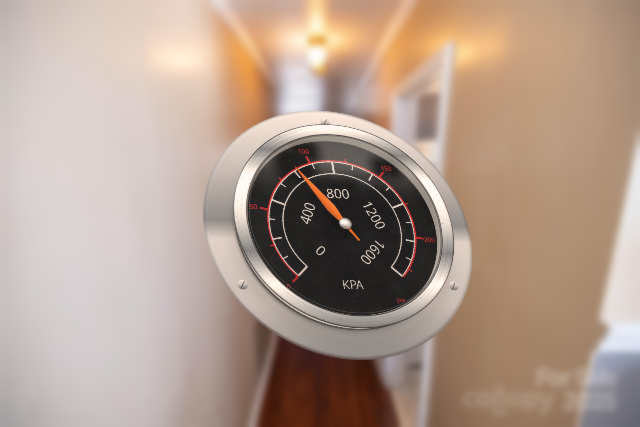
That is **600** kPa
